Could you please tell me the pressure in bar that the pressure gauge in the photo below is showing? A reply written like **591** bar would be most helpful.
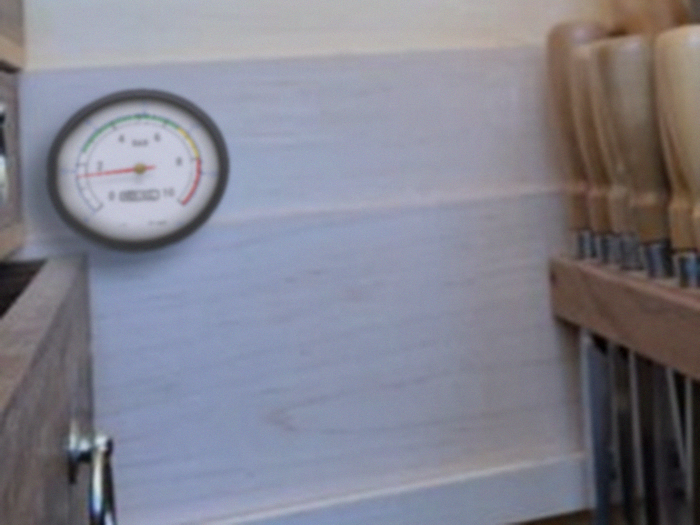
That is **1.5** bar
